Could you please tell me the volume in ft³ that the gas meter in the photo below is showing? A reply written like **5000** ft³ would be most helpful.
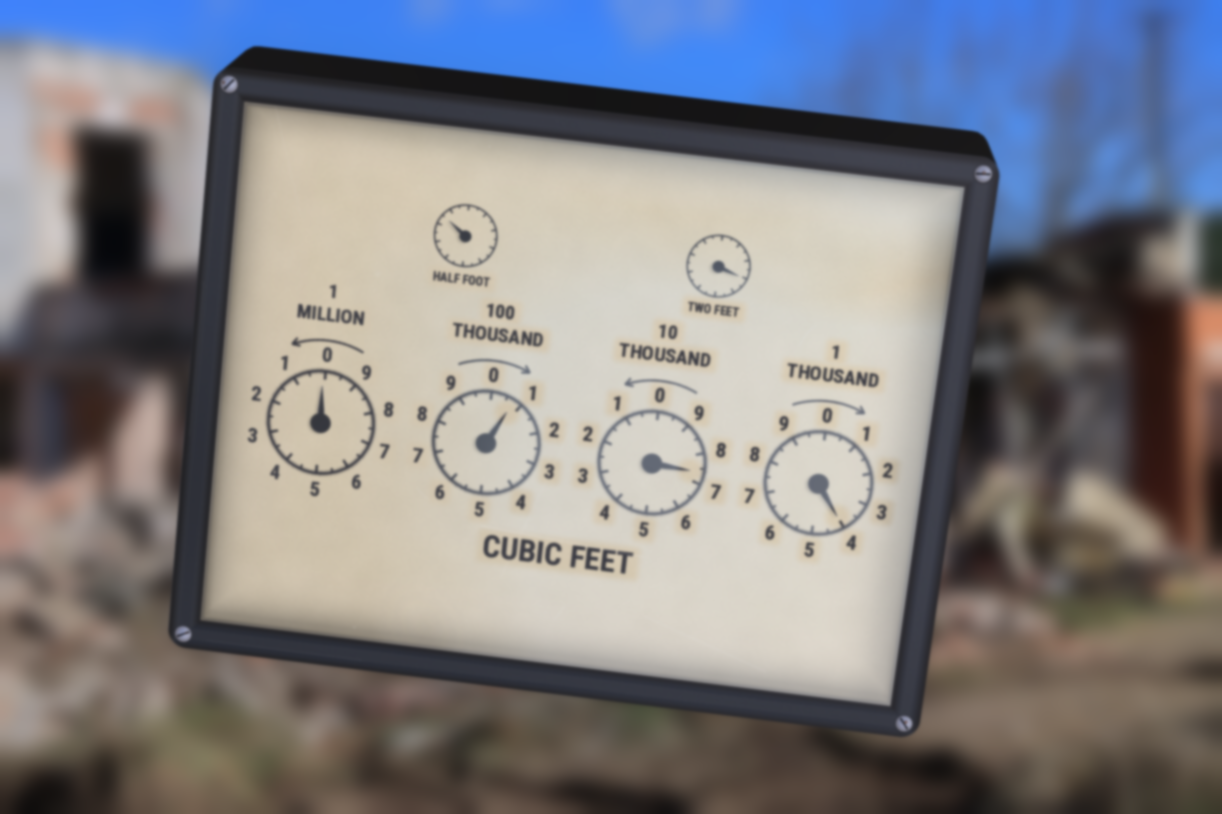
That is **7400** ft³
